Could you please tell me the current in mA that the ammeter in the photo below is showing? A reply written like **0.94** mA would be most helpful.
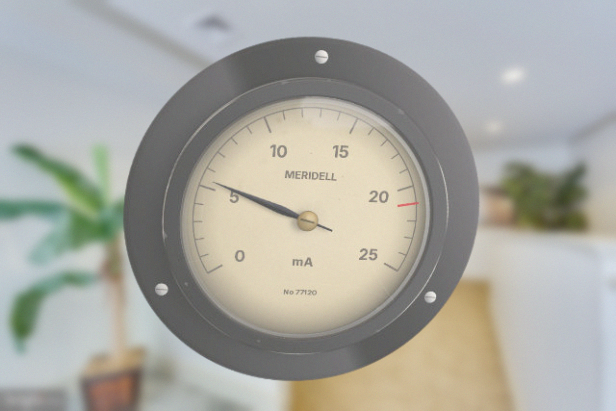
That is **5.5** mA
